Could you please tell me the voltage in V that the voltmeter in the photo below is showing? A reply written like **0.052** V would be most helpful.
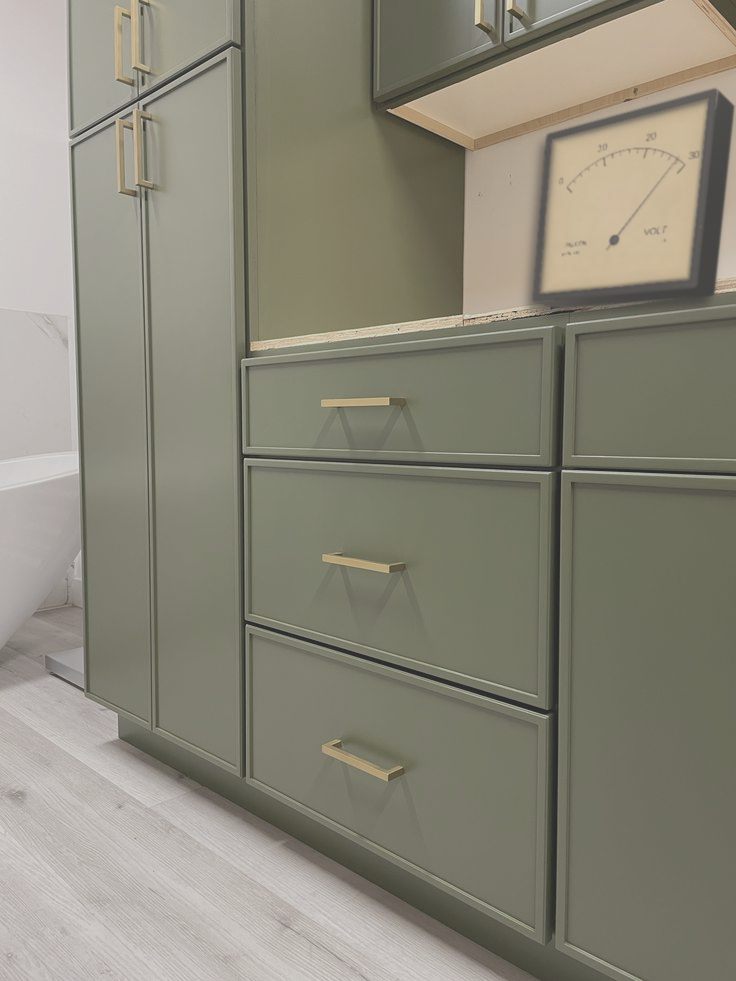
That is **28** V
